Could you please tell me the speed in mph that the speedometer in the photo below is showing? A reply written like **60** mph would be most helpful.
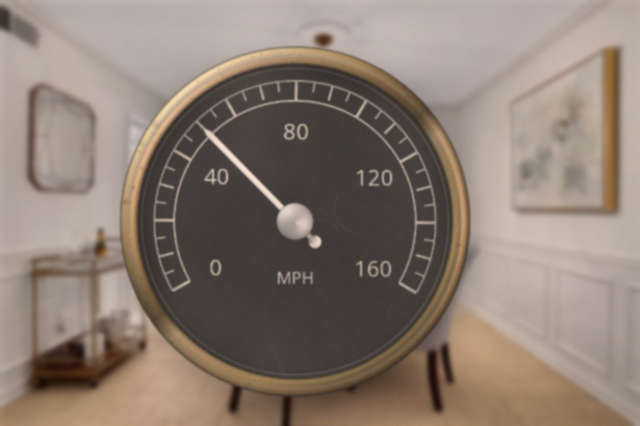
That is **50** mph
